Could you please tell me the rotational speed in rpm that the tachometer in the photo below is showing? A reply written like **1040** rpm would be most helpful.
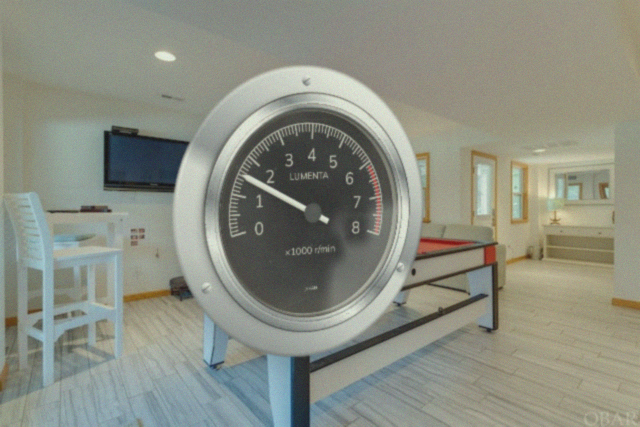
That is **1500** rpm
